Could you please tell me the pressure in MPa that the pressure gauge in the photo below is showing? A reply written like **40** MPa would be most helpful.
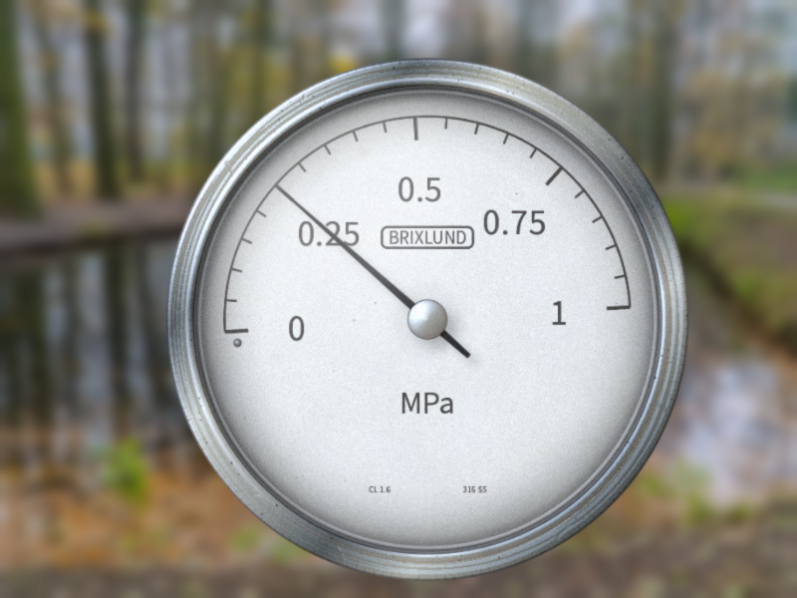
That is **0.25** MPa
